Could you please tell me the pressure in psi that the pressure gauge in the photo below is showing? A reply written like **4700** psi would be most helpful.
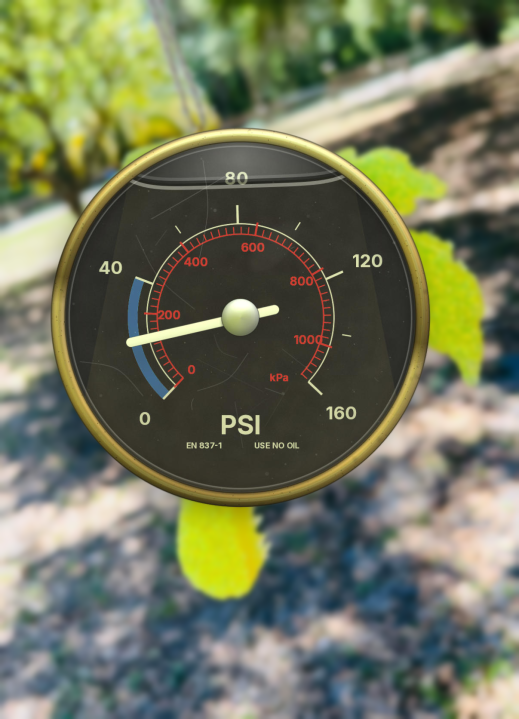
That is **20** psi
